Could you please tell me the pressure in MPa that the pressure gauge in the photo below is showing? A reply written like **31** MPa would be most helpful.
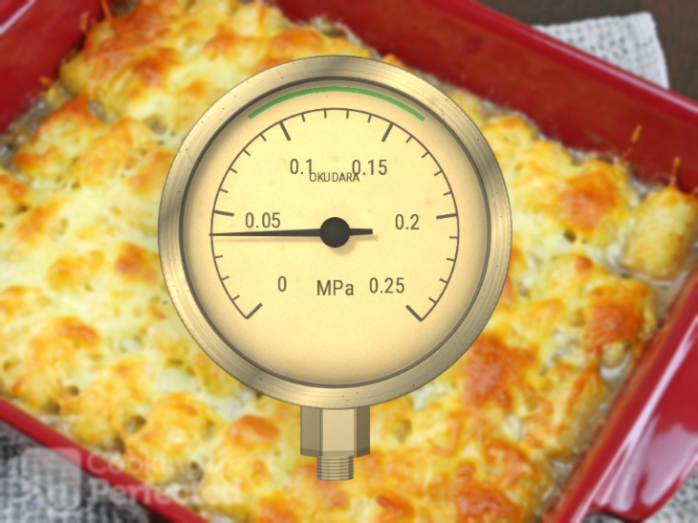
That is **0.04** MPa
